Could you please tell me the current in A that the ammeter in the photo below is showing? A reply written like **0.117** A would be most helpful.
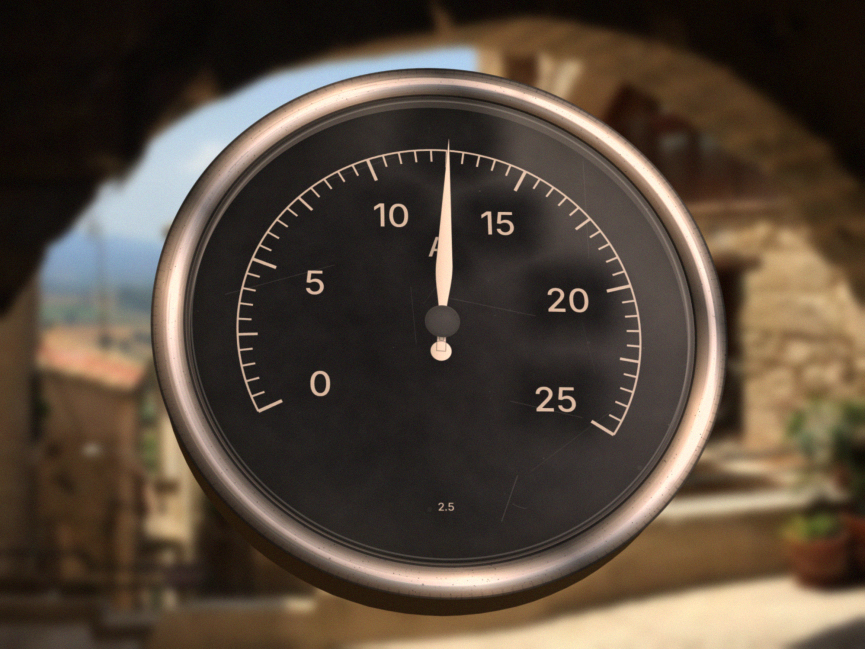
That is **12.5** A
